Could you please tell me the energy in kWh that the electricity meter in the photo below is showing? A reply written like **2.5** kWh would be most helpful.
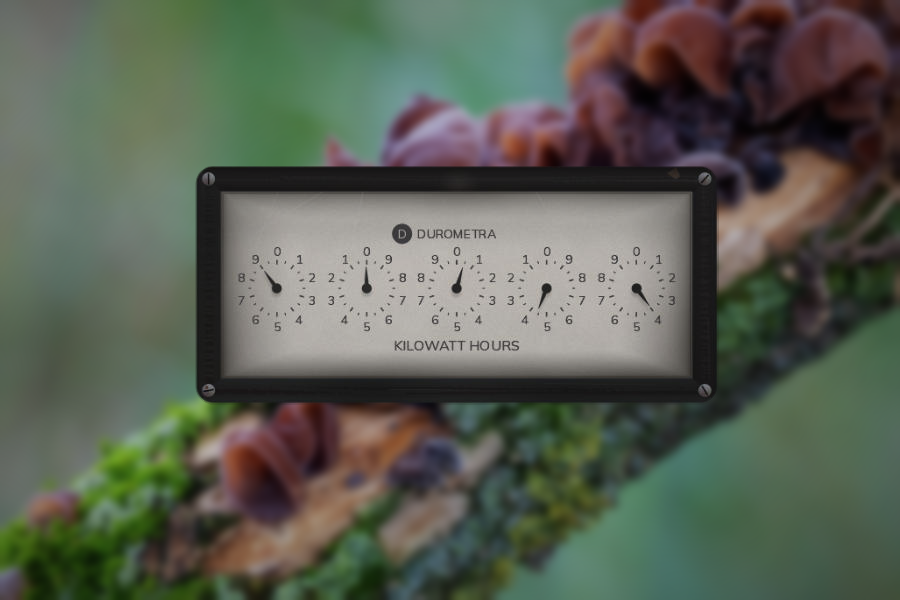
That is **90044** kWh
